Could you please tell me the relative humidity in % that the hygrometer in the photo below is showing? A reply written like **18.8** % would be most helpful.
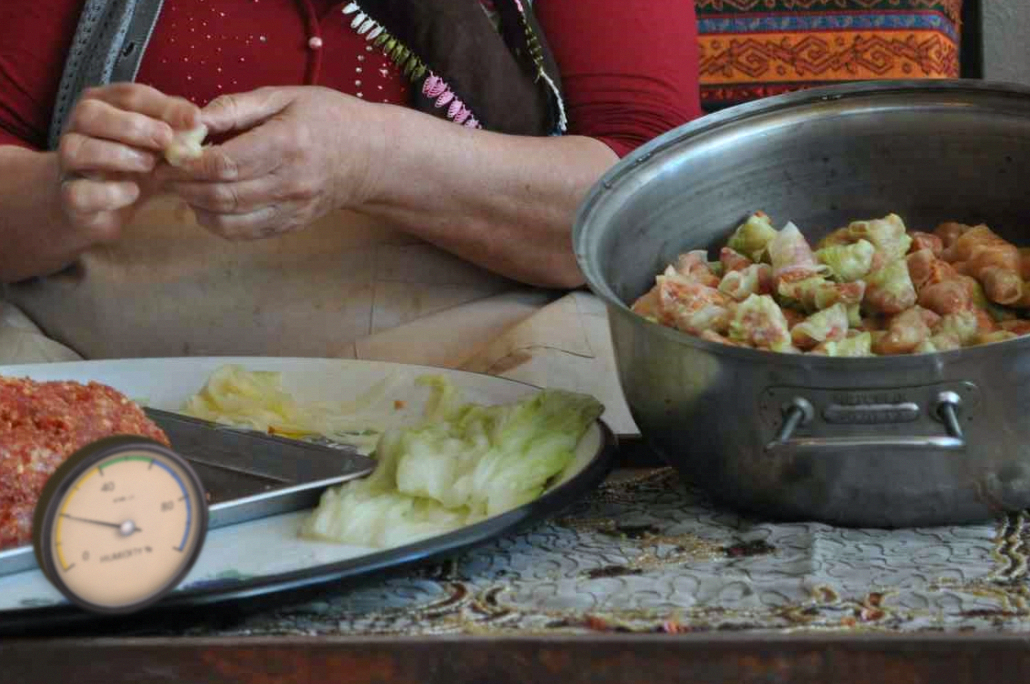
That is **20** %
